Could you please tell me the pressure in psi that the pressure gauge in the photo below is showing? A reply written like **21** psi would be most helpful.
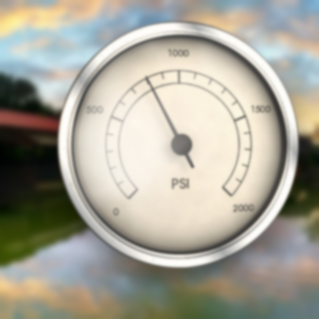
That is **800** psi
